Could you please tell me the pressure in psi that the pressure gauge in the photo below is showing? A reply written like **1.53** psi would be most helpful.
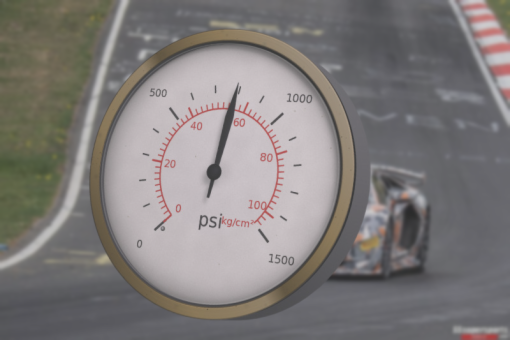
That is **800** psi
